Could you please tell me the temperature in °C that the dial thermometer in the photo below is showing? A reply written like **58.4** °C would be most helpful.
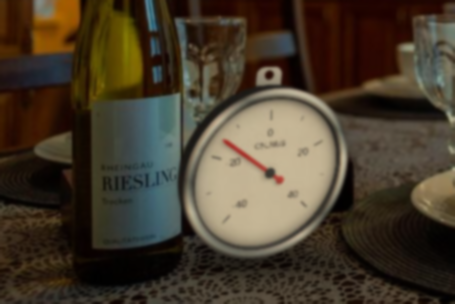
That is **-15** °C
